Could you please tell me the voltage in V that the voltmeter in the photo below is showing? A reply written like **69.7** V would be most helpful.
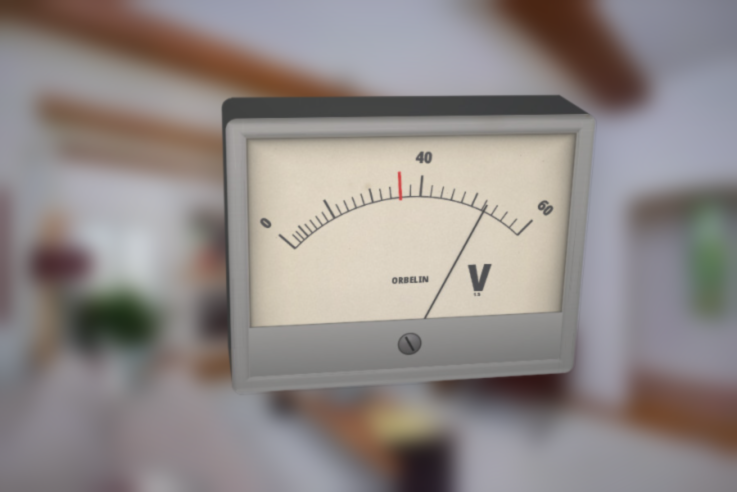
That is **52** V
